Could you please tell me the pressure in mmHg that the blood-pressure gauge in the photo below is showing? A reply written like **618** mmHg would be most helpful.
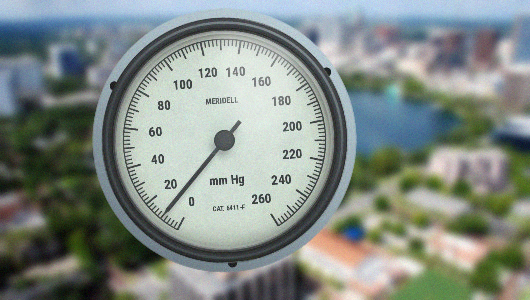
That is **10** mmHg
